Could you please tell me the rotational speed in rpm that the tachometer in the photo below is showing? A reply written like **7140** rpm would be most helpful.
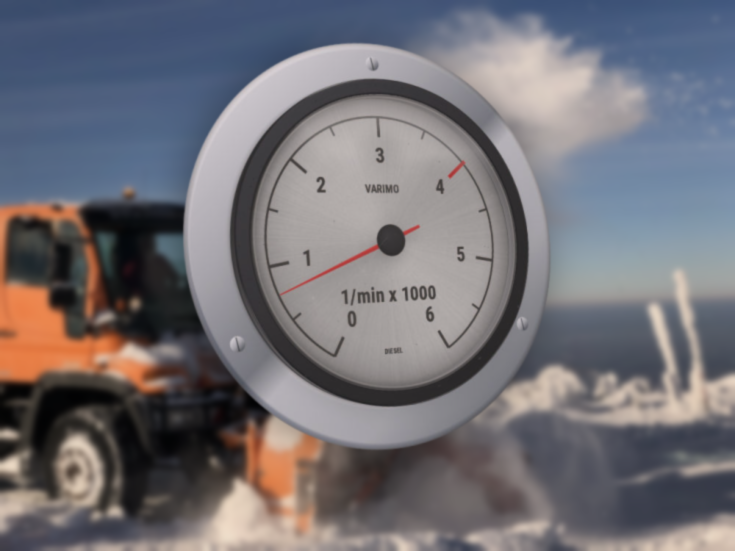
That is **750** rpm
